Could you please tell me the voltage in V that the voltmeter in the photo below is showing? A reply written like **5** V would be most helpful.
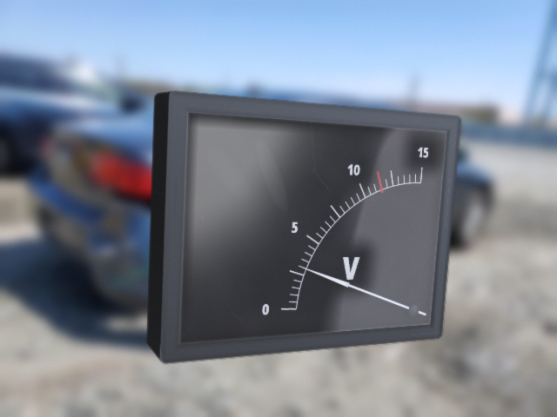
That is **3** V
